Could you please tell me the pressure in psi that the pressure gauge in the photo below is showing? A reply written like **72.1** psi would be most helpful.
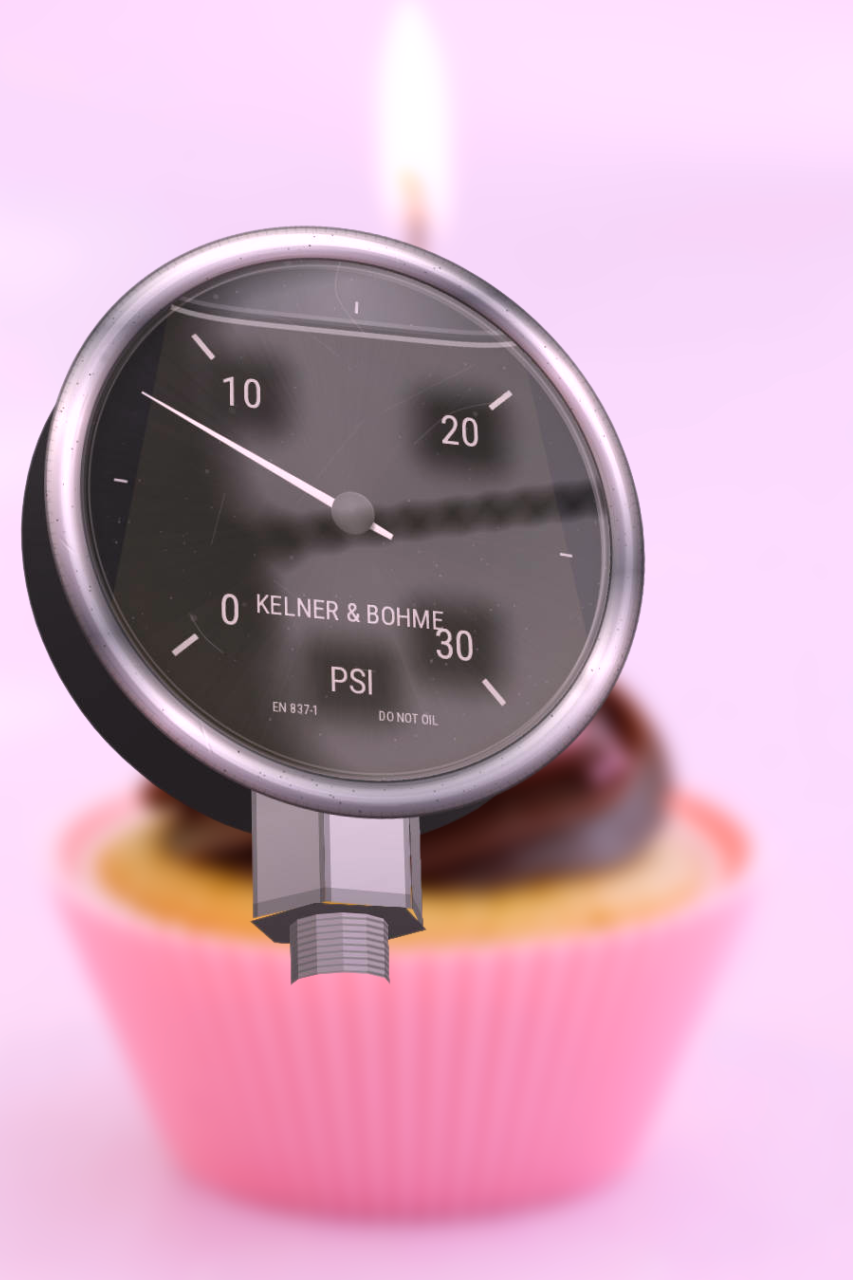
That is **7.5** psi
